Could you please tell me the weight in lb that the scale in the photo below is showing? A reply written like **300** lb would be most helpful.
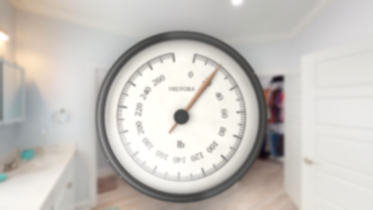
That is **20** lb
